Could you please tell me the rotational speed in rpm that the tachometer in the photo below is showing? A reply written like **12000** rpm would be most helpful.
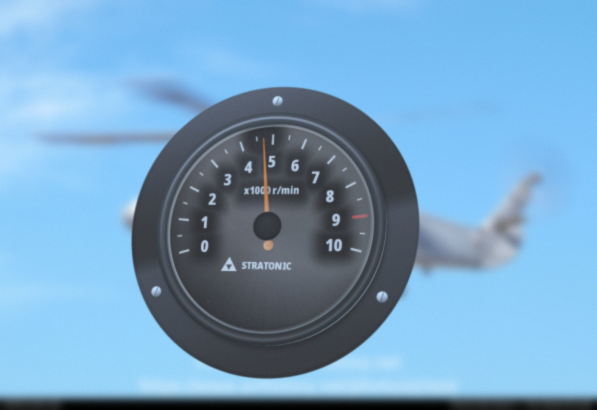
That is **4750** rpm
